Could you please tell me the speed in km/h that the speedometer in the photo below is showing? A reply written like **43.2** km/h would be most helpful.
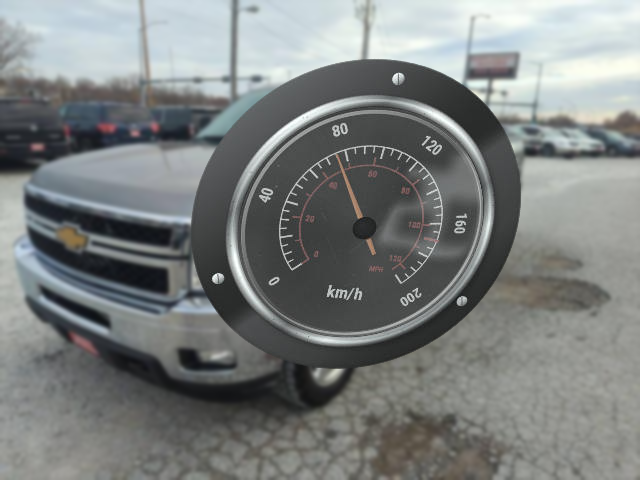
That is **75** km/h
